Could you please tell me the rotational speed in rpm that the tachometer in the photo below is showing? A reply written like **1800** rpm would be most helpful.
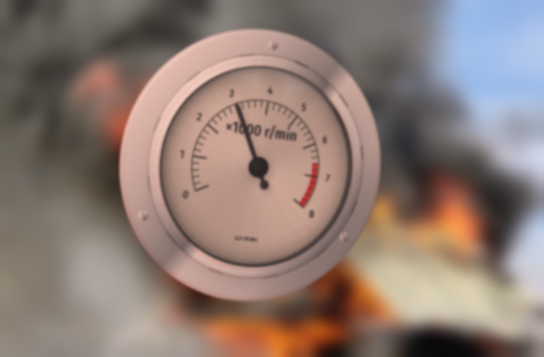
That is **3000** rpm
